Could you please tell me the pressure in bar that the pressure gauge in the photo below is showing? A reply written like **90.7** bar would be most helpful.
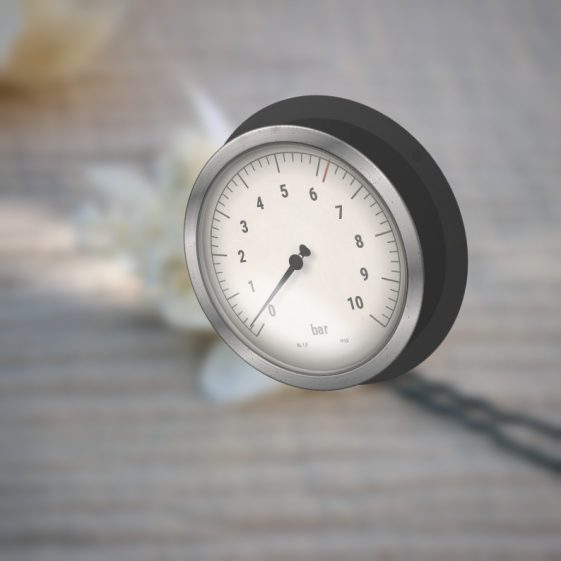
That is **0.2** bar
